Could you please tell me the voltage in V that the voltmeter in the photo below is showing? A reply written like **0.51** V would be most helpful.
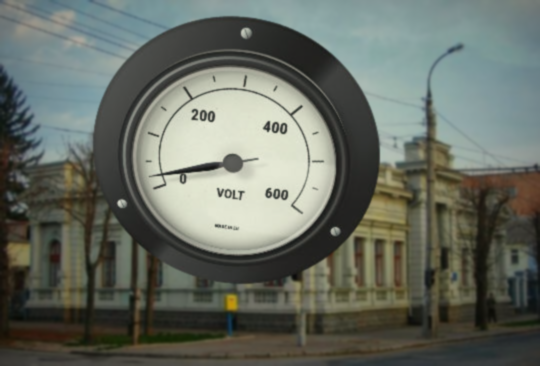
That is **25** V
